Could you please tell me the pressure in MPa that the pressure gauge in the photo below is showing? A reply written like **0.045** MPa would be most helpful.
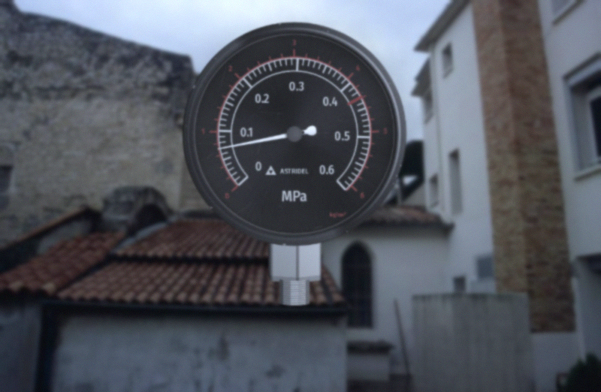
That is **0.07** MPa
